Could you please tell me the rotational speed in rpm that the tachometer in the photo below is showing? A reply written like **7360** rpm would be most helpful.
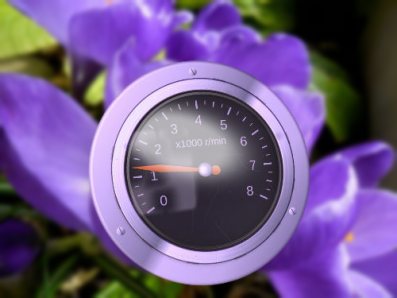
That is **1250** rpm
